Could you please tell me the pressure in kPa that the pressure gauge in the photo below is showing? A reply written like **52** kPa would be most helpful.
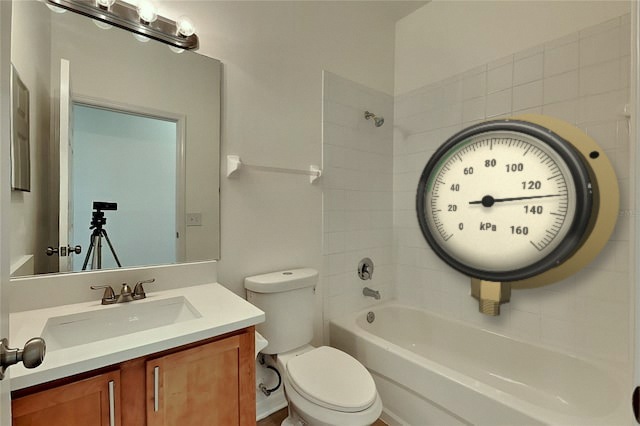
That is **130** kPa
